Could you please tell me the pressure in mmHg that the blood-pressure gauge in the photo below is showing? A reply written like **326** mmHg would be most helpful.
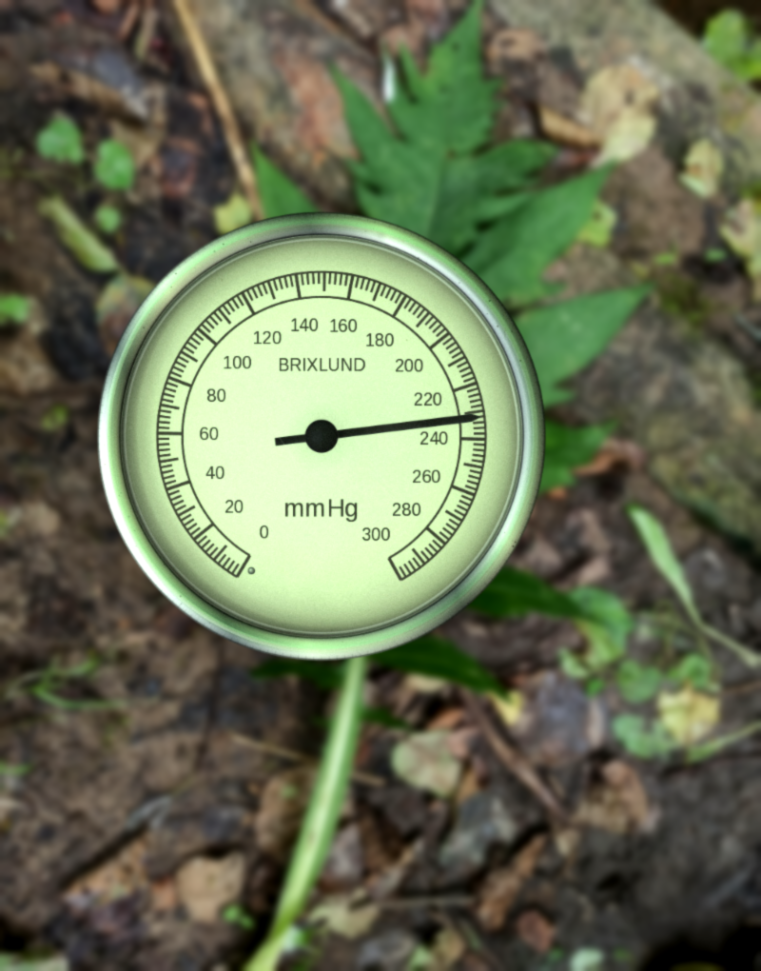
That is **232** mmHg
